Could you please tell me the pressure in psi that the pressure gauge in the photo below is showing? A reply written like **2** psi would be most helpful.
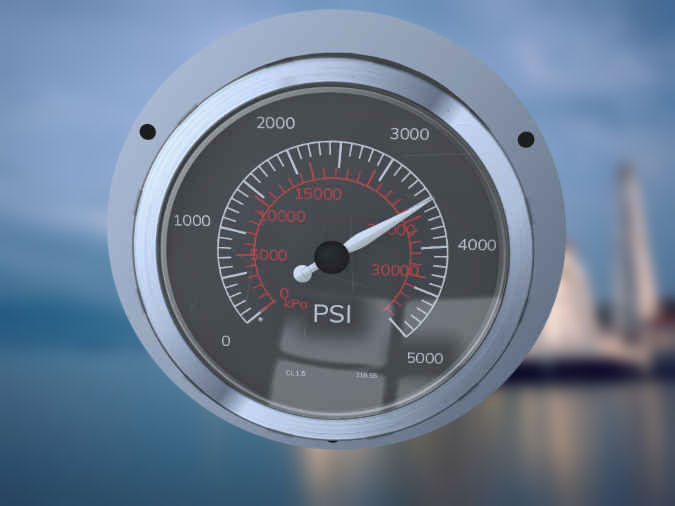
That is **3500** psi
